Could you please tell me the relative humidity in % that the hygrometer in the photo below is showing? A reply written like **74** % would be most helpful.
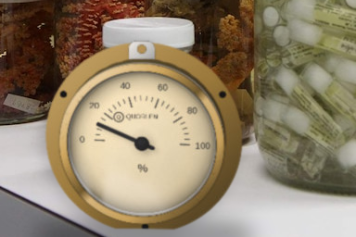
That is **12** %
